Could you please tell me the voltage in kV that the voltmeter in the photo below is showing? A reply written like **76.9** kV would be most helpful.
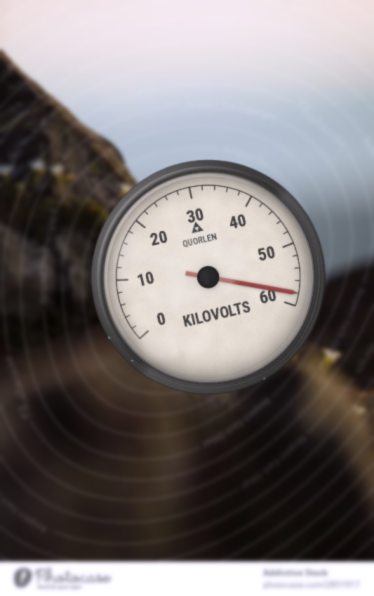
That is **58** kV
